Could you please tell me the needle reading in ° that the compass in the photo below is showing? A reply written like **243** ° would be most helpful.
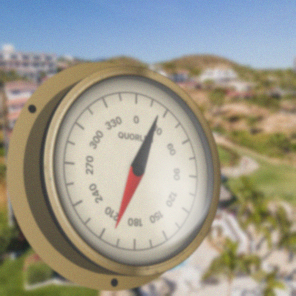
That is **202.5** °
